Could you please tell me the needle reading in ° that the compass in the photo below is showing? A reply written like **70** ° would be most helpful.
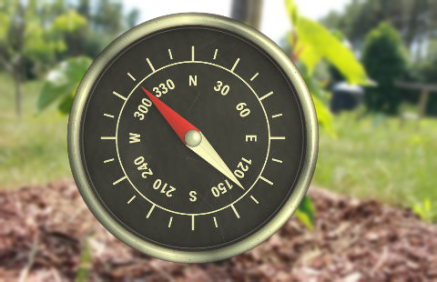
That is **315** °
